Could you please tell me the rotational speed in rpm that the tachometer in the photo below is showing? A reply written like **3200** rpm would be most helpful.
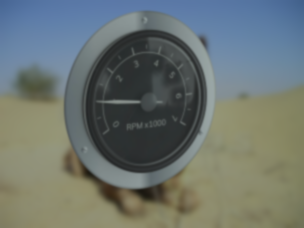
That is **1000** rpm
